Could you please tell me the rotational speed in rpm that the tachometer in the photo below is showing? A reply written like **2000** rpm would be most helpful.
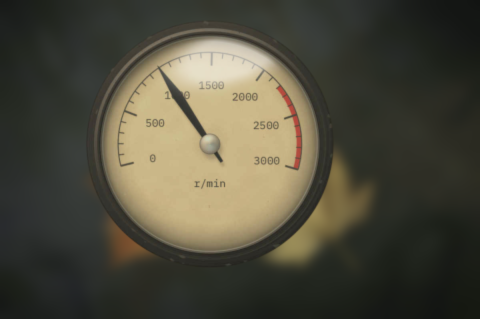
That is **1000** rpm
